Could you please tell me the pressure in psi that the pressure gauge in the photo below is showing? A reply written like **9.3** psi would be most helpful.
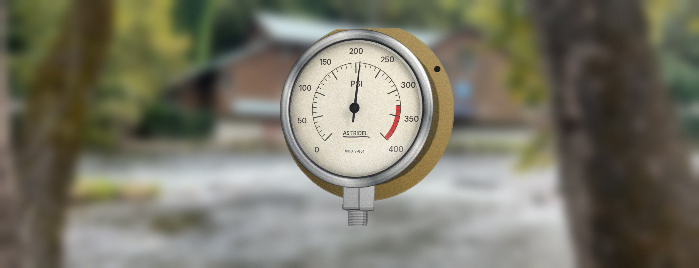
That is **210** psi
